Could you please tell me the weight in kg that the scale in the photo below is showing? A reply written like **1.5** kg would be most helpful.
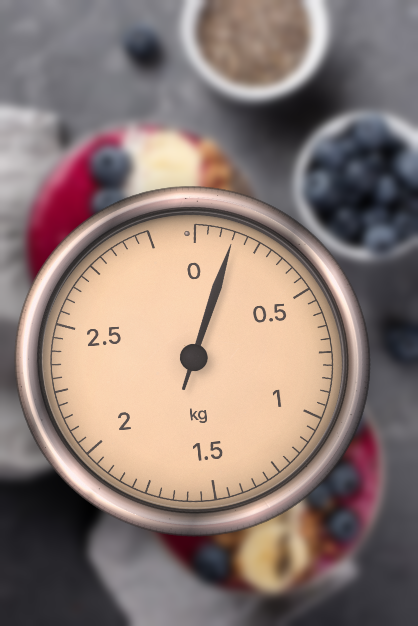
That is **0.15** kg
